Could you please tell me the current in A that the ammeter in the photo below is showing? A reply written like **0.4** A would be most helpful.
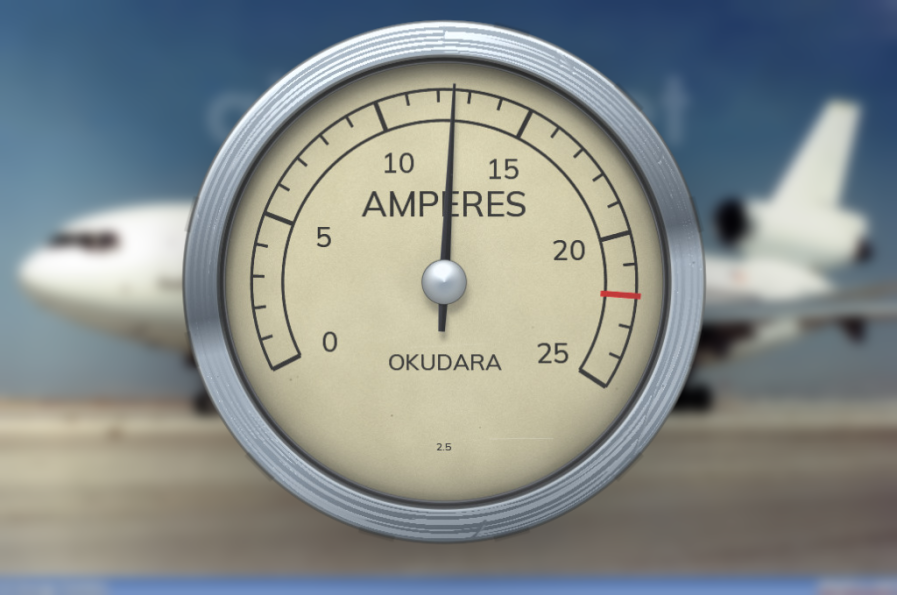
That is **12.5** A
